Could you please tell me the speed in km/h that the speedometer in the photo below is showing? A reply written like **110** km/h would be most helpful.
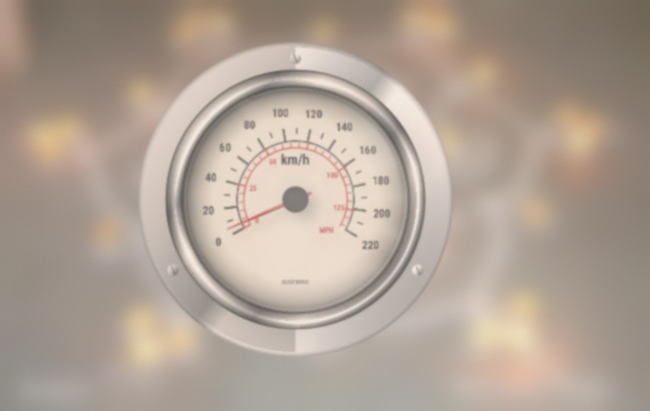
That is **5** km/h
